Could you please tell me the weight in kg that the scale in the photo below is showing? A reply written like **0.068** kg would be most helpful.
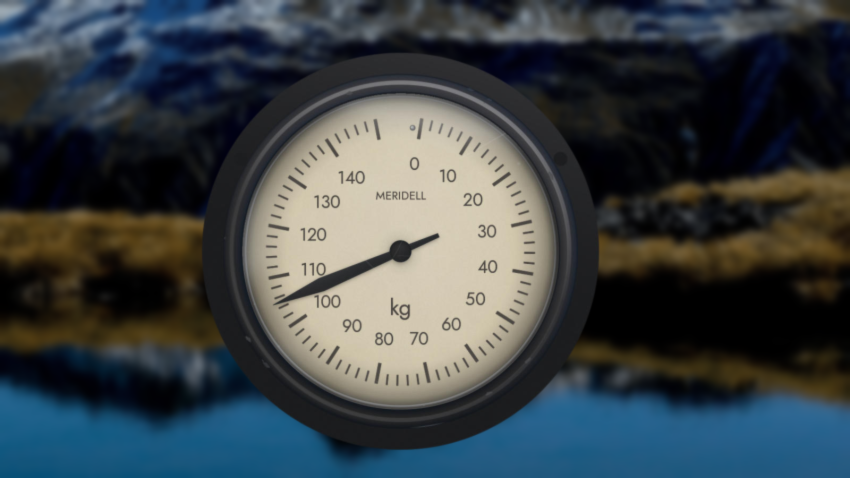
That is **105** kg
